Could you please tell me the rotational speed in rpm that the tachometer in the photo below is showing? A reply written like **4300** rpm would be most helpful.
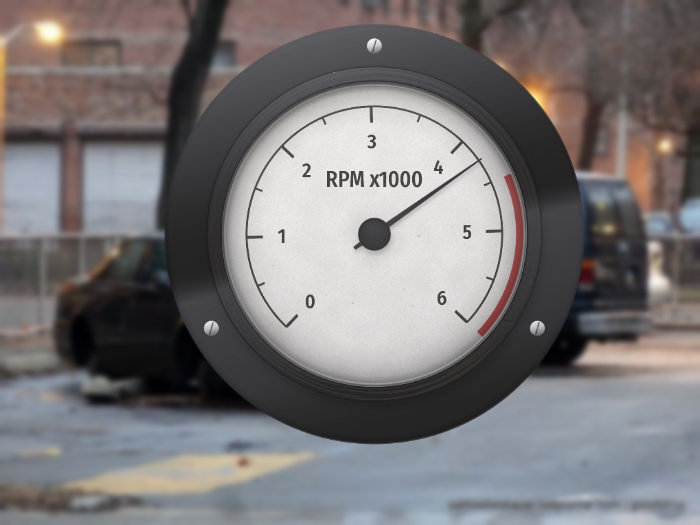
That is **4250** rpm
